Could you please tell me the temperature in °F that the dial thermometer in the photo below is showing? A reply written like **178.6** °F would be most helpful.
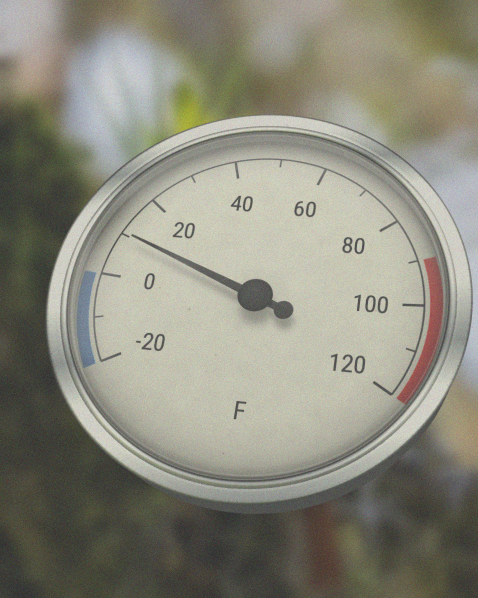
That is **10** °F
